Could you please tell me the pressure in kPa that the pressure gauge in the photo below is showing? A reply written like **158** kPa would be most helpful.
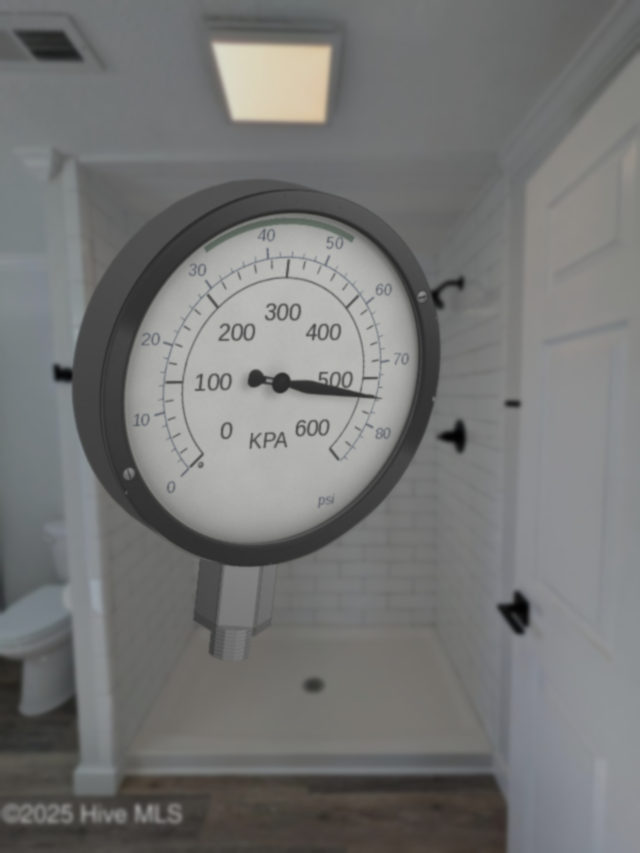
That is **520** kPa
